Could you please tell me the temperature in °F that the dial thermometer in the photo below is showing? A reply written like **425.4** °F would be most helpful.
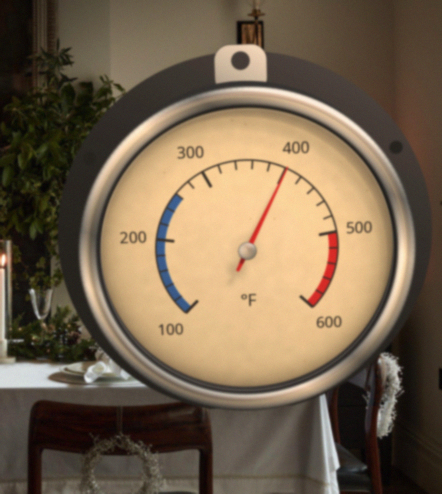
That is **400** °F
